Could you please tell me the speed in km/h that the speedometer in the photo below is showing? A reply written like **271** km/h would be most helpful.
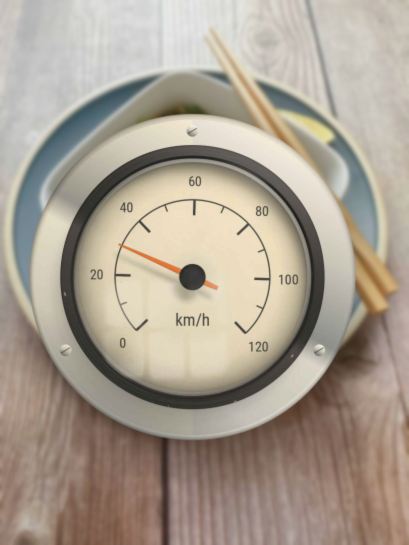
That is **30** km/h
